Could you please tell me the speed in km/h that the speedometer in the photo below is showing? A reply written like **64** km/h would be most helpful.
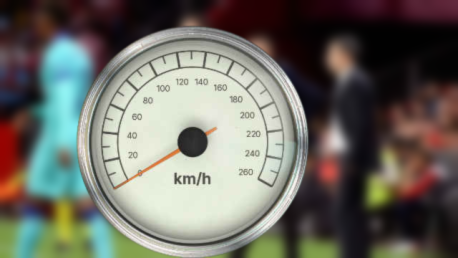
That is **0** km/h
